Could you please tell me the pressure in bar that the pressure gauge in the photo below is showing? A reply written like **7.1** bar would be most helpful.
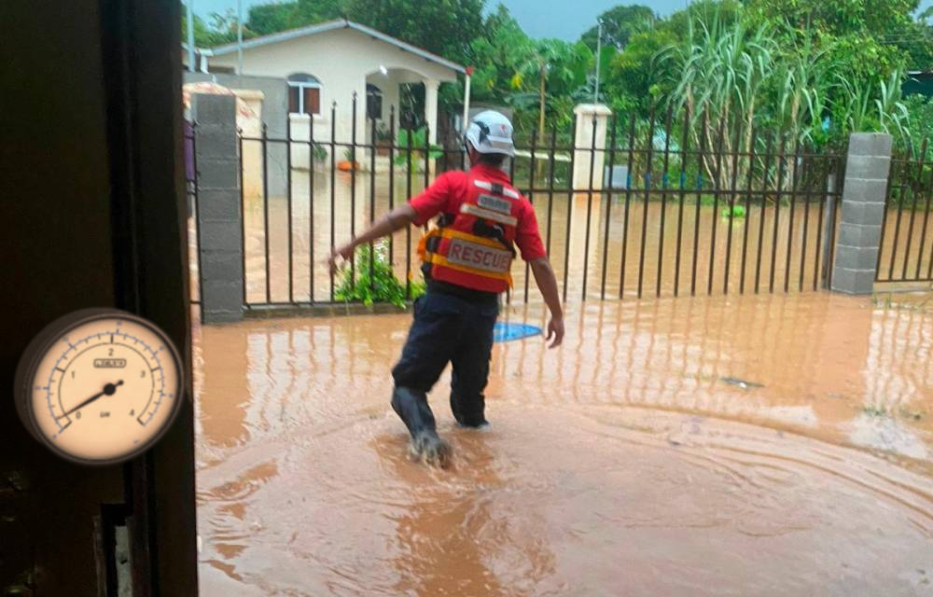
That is **0.2** bar
